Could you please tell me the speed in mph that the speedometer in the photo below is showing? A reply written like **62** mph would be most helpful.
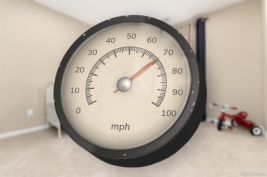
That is **70** mph
